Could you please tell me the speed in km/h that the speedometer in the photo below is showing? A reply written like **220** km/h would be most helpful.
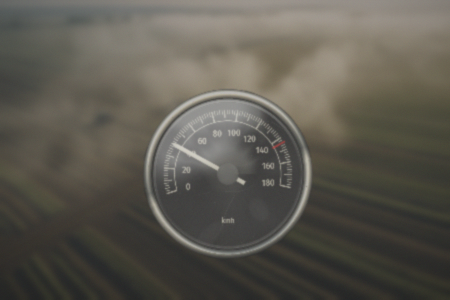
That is **40** km/h
